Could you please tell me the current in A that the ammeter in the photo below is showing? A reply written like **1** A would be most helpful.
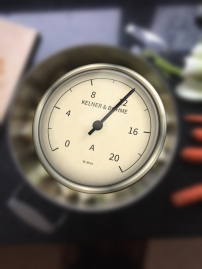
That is **12** A
